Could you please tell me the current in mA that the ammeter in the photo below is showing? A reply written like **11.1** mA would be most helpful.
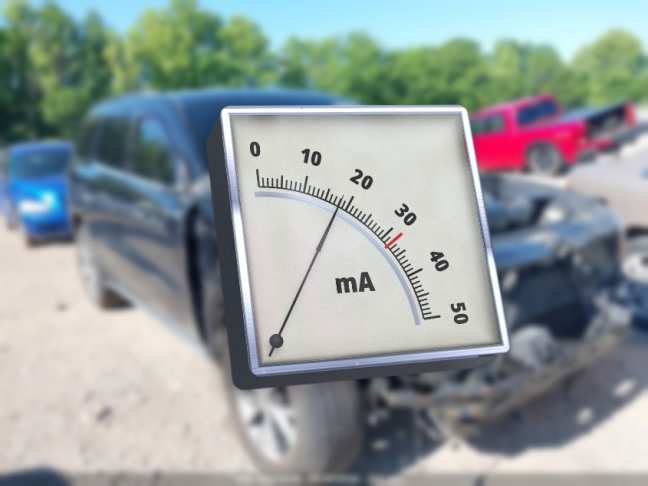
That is **18** mA
